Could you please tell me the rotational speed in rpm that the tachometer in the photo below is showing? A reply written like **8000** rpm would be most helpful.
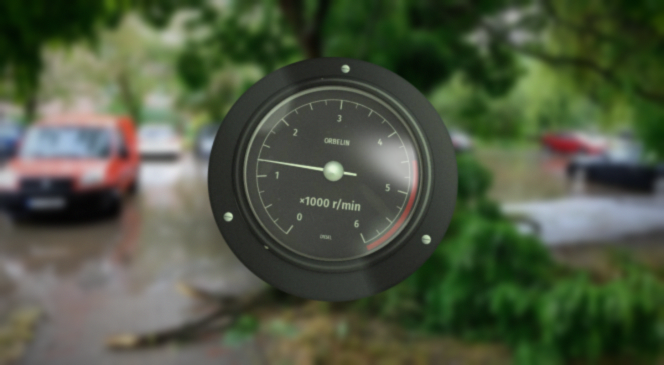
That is **1250** rpm
